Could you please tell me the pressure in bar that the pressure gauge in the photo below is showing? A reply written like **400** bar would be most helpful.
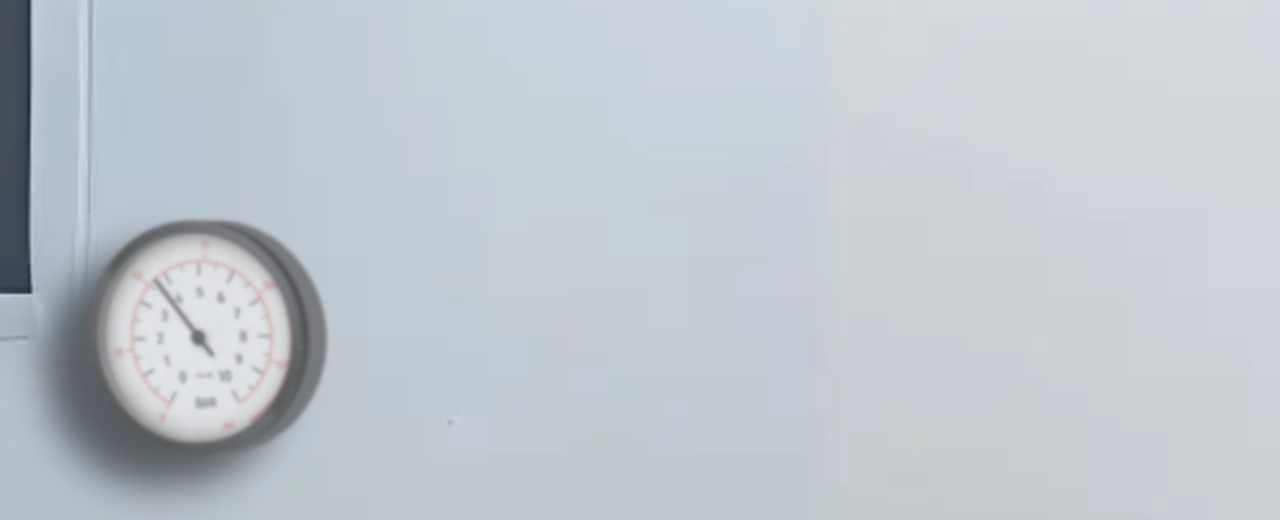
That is **3.75** bar
